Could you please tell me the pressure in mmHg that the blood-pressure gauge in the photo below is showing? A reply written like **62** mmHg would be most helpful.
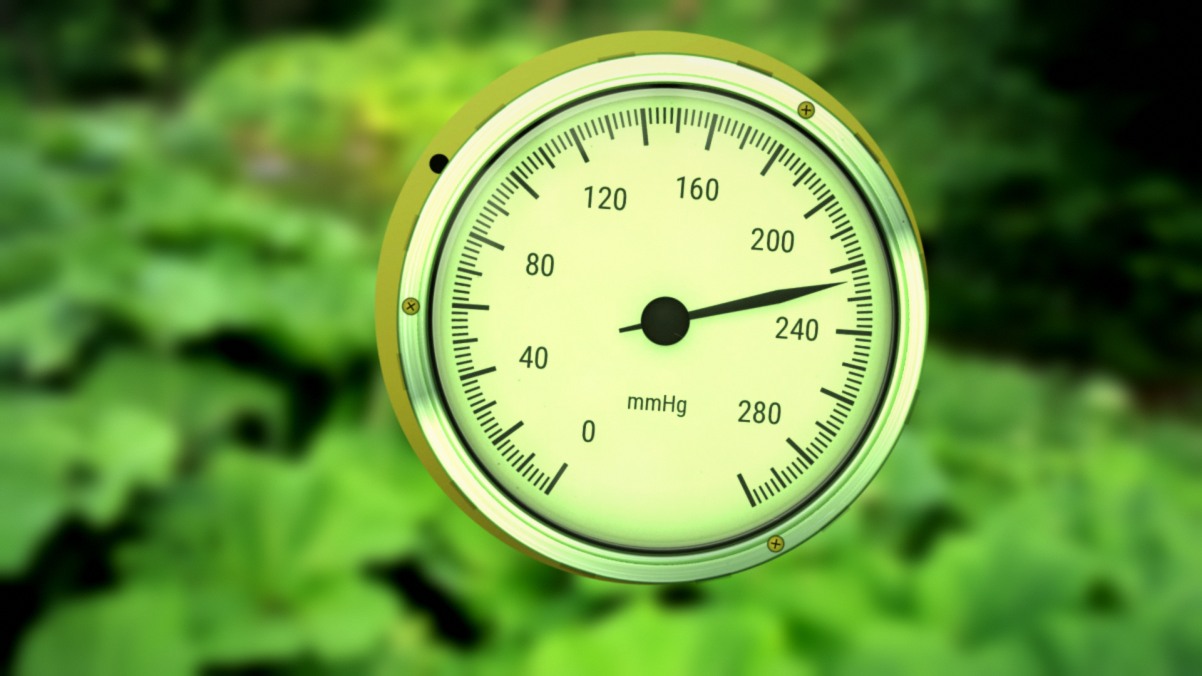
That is **224** mmHg
